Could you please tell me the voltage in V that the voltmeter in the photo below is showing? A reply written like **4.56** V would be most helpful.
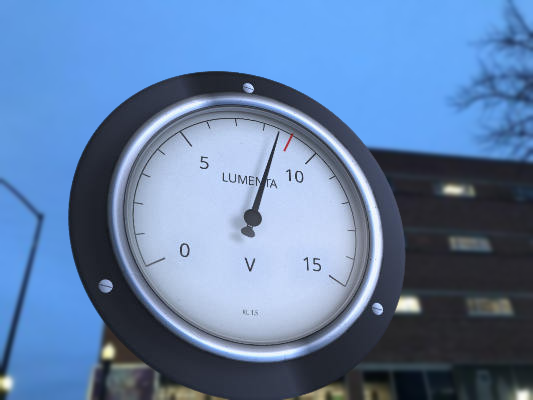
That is **8.5** V
